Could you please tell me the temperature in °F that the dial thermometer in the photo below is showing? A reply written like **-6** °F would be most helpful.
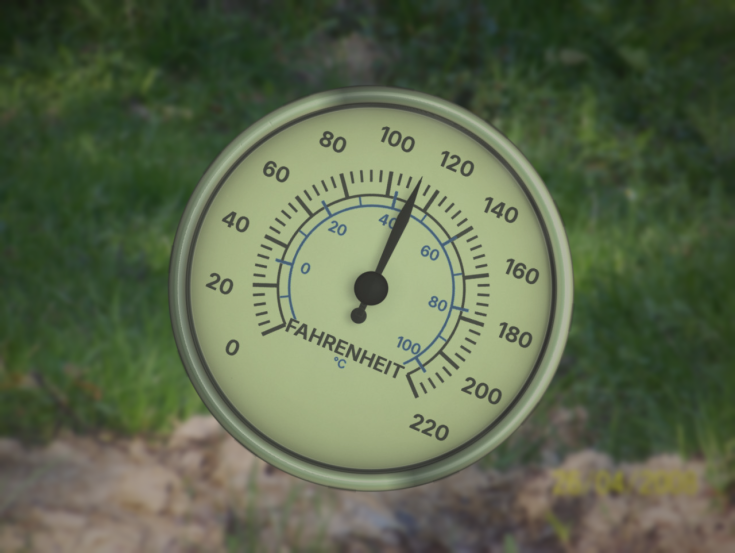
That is **112** °F
